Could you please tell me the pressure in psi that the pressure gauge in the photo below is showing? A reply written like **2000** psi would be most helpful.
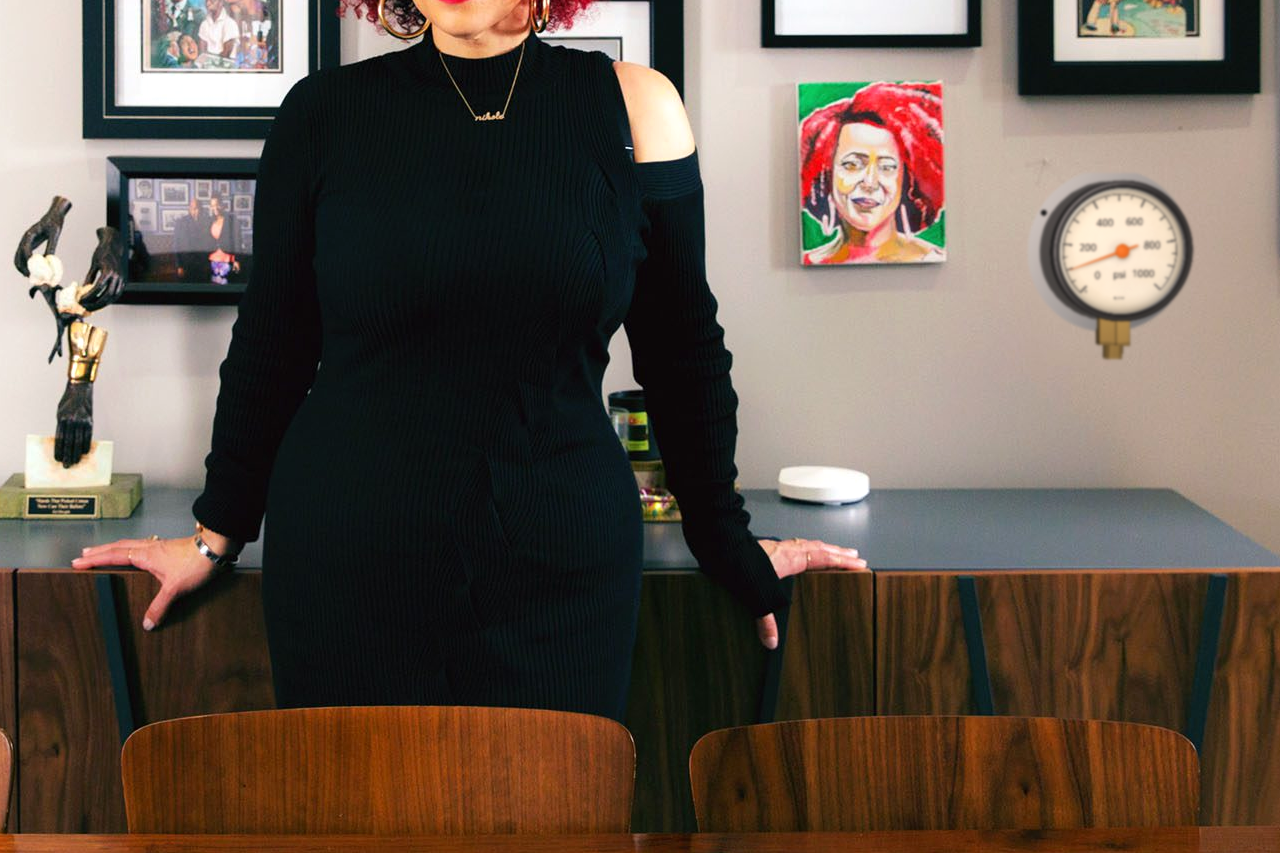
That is **100** psi
